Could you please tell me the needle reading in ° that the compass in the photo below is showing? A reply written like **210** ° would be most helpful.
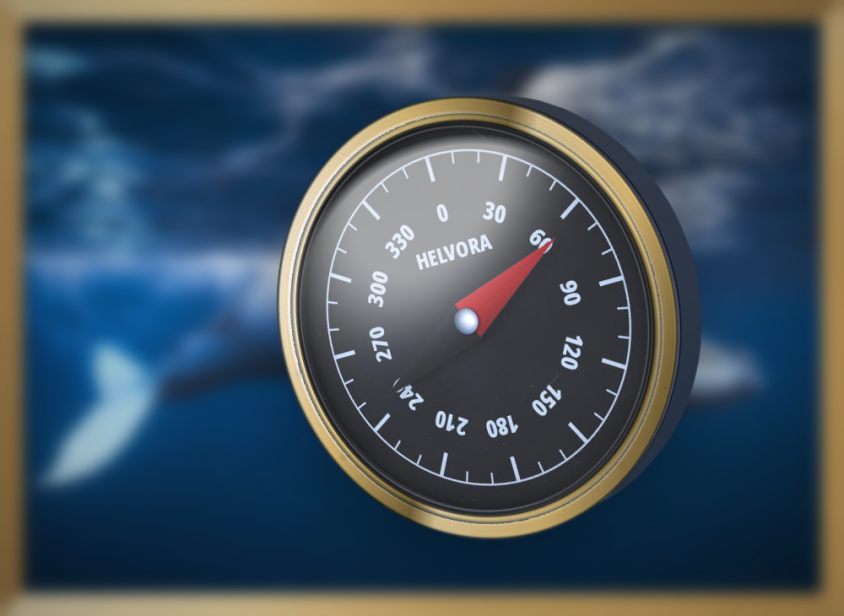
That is **65** °
